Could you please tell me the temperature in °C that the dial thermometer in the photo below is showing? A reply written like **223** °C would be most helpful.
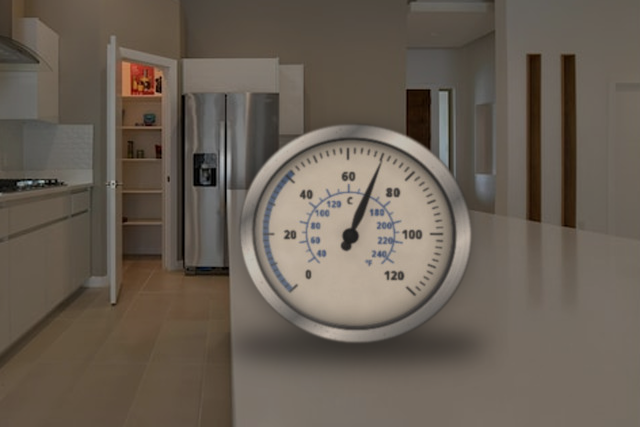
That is **70** °C
